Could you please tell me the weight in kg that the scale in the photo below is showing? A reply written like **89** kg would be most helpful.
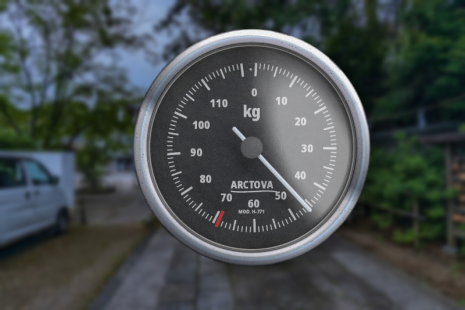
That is **46** kg
